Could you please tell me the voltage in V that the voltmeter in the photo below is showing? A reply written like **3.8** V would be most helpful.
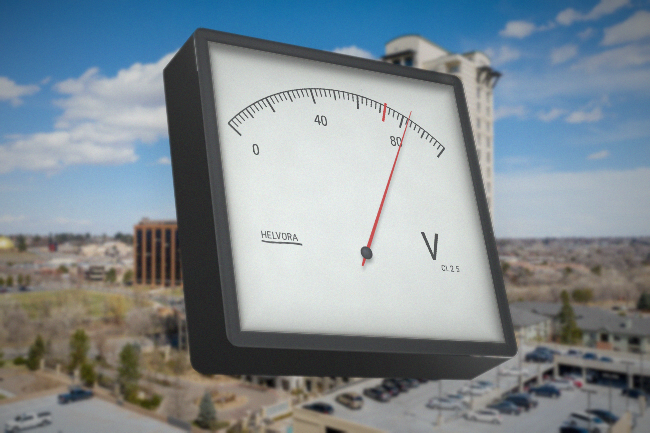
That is **82** V
